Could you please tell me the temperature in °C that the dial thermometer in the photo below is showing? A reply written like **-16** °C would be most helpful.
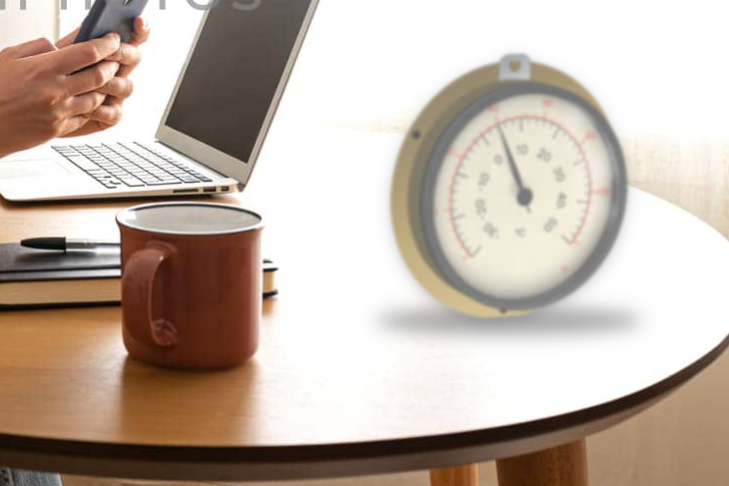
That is **4** °C
